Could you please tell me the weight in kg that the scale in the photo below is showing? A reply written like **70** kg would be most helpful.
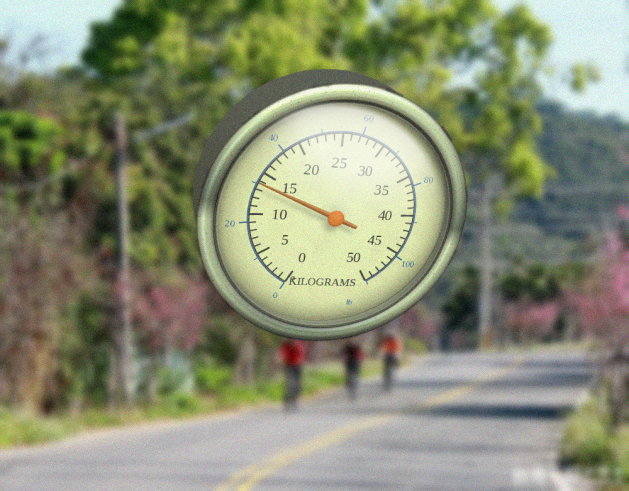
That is **14** kg
